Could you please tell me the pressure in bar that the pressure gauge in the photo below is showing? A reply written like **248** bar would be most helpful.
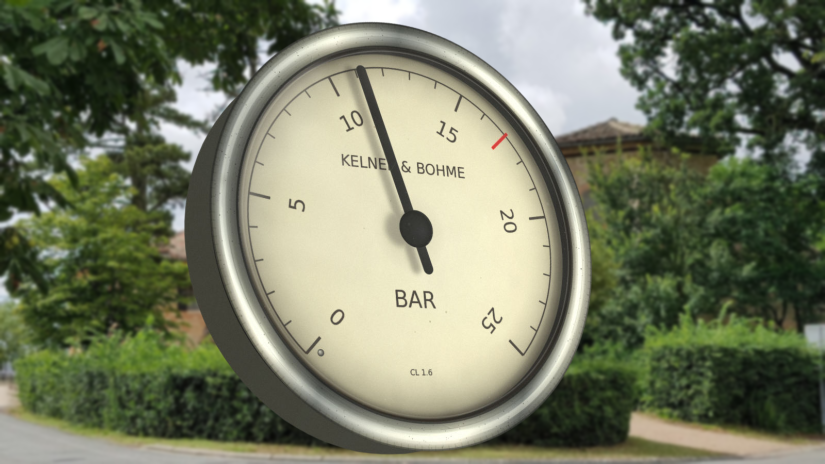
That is **11** bar
